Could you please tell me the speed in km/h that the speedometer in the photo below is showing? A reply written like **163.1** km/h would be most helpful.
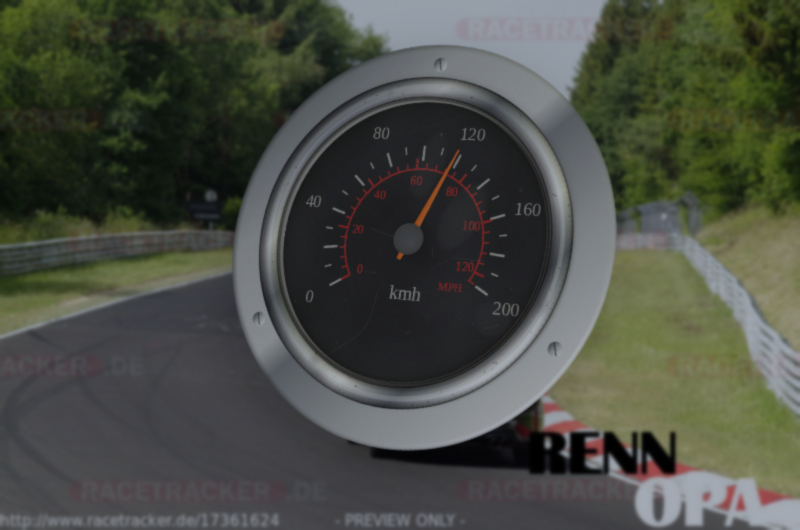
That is **120** km/h
